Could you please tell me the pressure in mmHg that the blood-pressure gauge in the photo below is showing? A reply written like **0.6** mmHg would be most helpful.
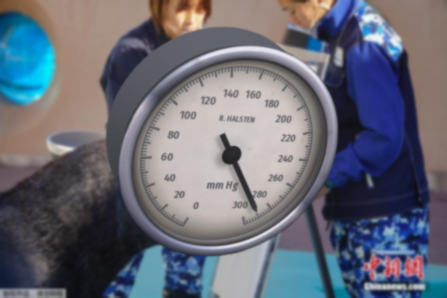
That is **290** mmHg
